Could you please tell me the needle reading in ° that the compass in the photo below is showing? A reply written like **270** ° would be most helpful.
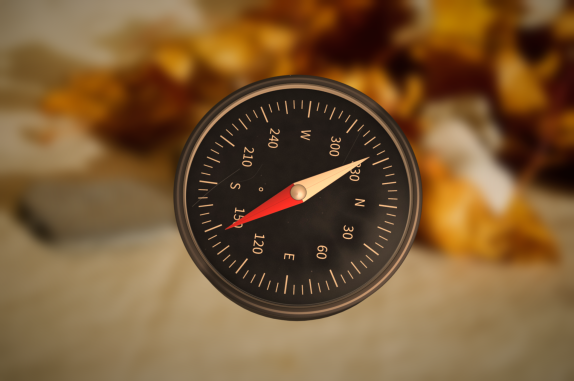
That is **145** °
